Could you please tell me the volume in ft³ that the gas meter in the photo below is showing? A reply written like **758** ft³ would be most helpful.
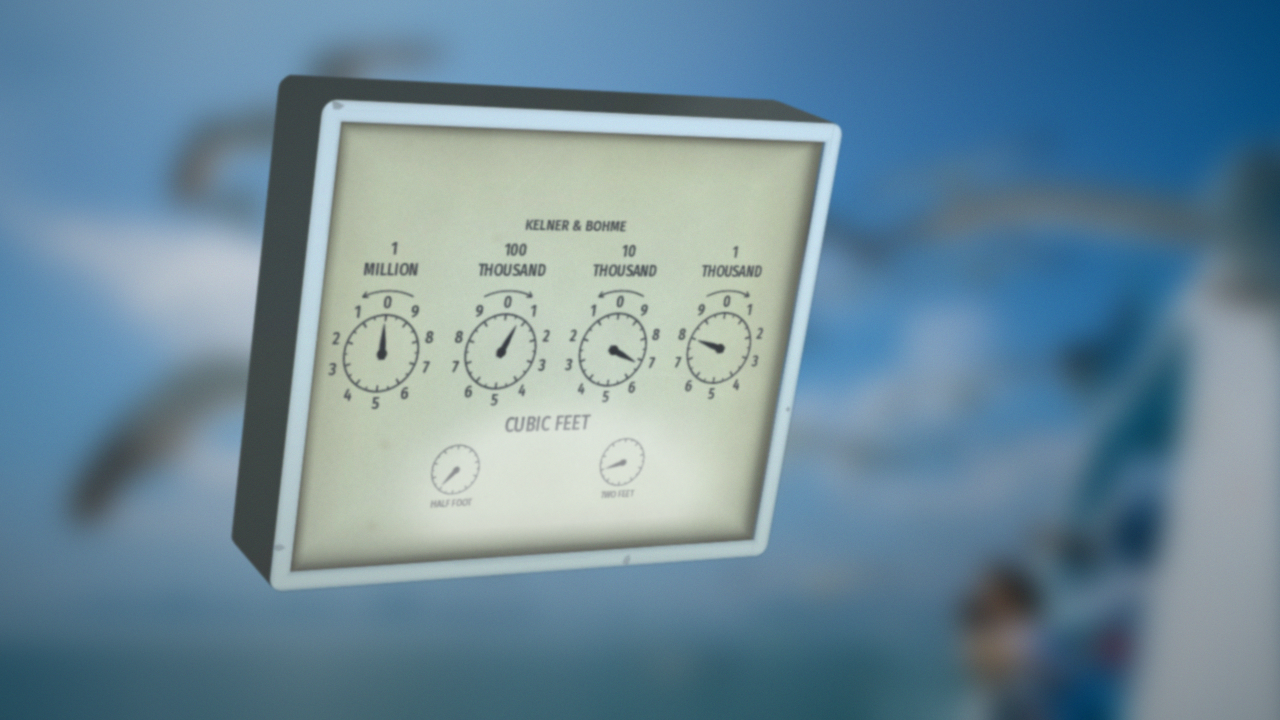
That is **6800** ft³
